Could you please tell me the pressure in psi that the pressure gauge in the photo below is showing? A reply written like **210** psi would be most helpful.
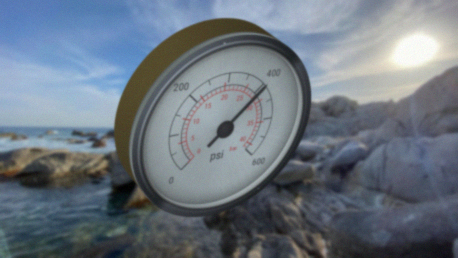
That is **400** psi
